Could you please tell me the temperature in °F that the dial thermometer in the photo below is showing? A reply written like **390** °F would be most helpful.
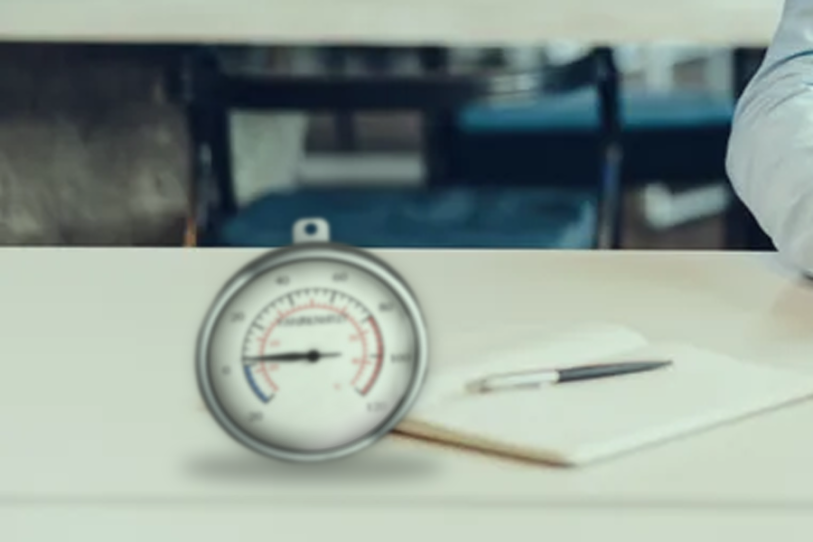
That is **4** °F
